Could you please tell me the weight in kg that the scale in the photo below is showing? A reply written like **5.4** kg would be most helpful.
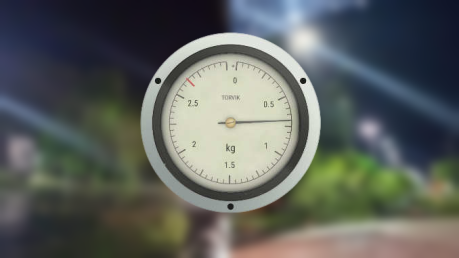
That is **0.7** kg
